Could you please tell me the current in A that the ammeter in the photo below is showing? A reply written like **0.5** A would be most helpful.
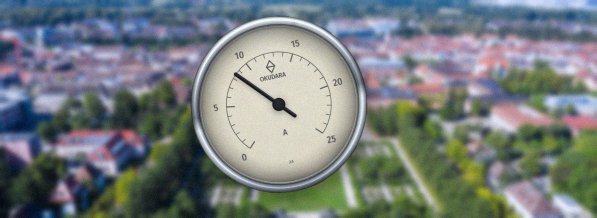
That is **8.5** A
